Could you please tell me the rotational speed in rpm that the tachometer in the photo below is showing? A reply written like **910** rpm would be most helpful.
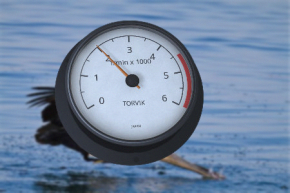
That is **2000** rpm
